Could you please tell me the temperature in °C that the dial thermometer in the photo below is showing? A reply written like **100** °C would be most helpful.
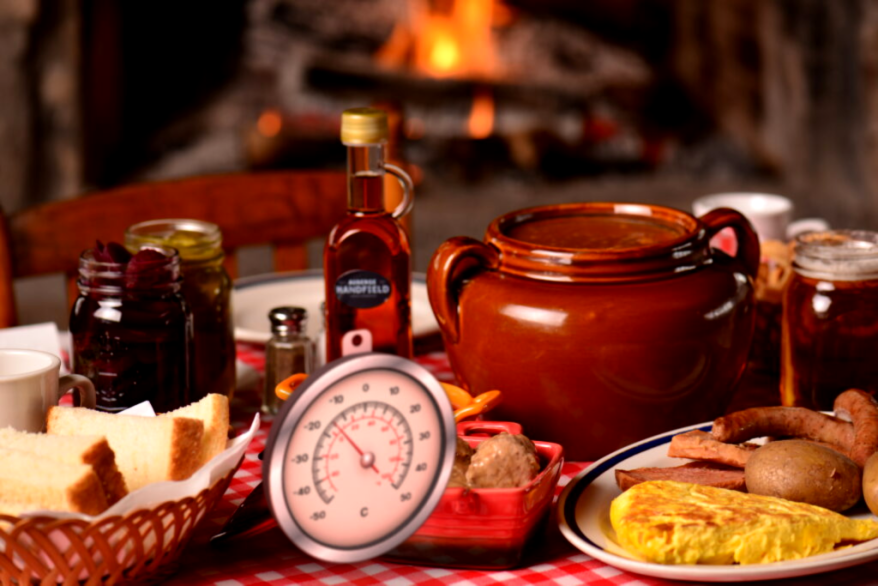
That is **-15** °C
